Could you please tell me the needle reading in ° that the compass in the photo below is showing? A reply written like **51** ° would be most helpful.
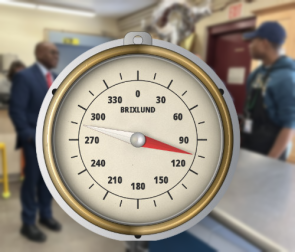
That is **105** °
